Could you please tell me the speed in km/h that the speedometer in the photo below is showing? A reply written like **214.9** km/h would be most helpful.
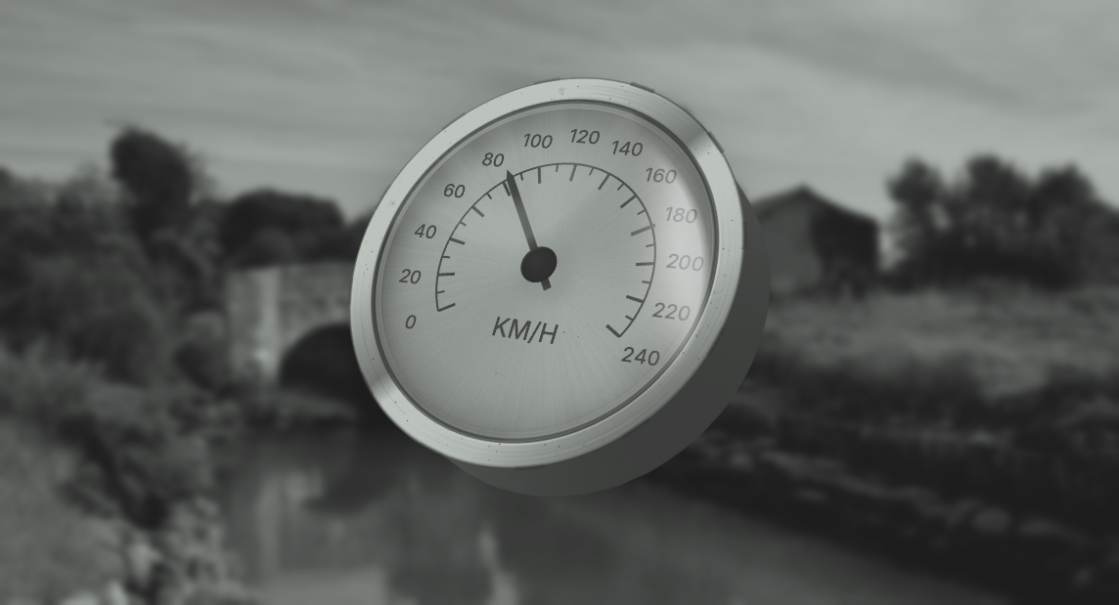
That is **85** km/h
